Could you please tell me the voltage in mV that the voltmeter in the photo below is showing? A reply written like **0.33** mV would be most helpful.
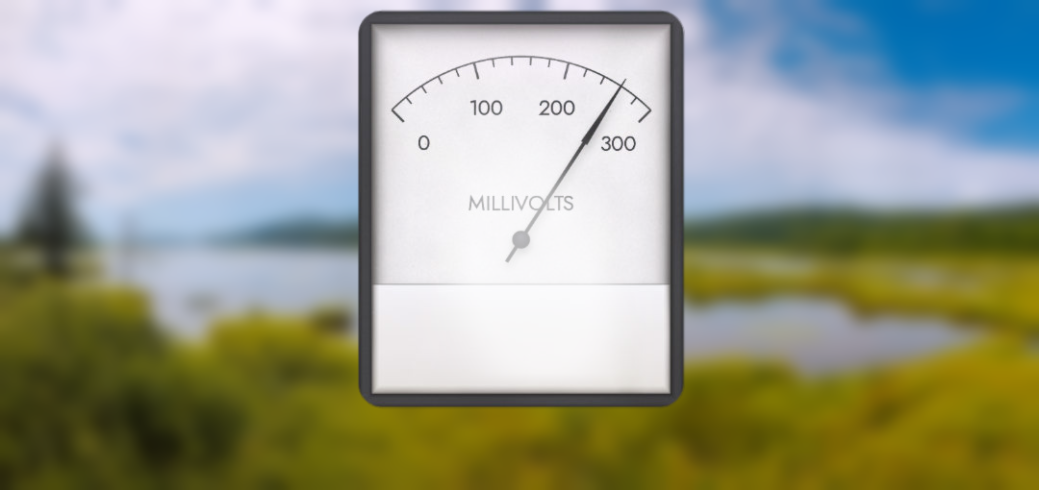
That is **260** mV
